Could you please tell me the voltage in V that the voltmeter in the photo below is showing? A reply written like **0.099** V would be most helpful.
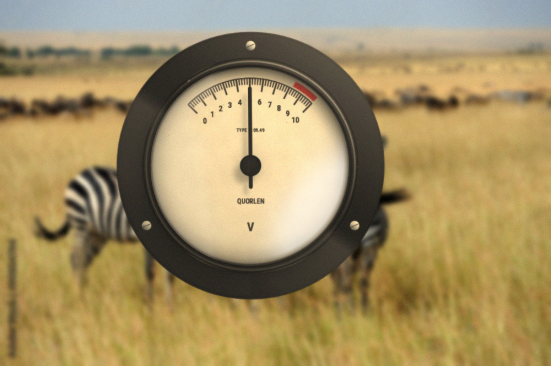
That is **5** V
